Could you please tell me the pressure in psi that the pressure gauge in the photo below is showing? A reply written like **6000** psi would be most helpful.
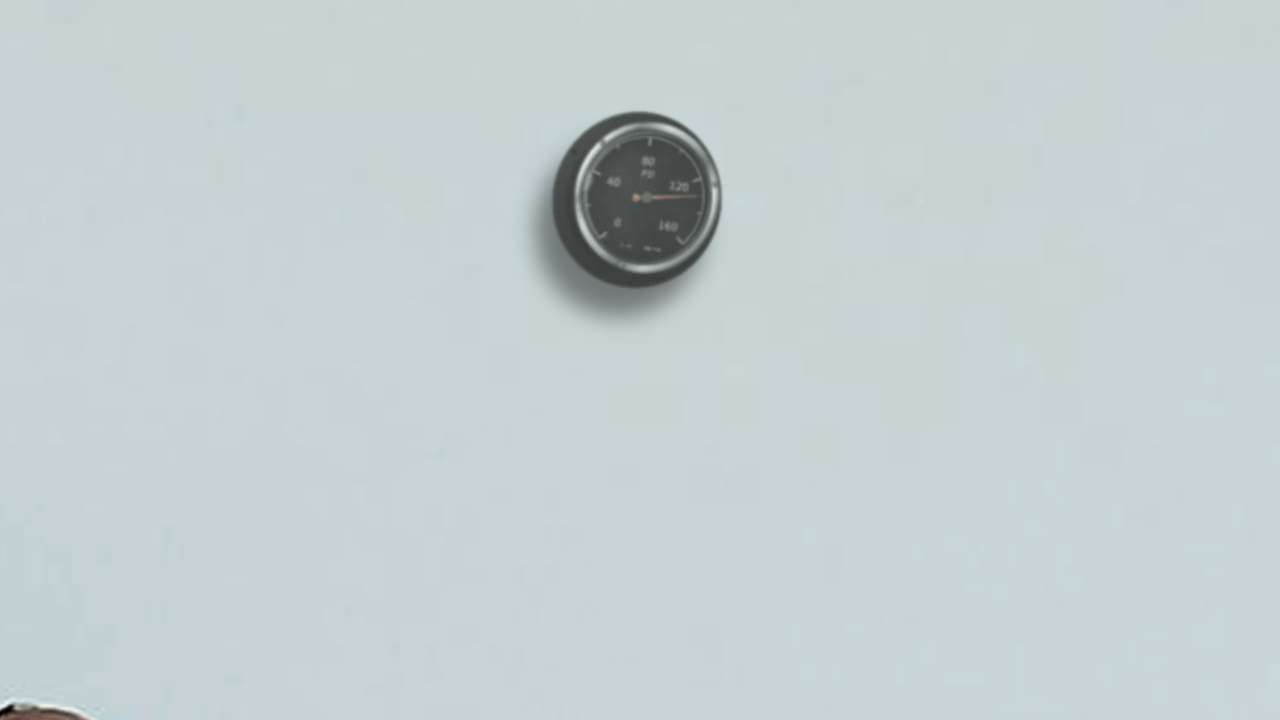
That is **130** psi
